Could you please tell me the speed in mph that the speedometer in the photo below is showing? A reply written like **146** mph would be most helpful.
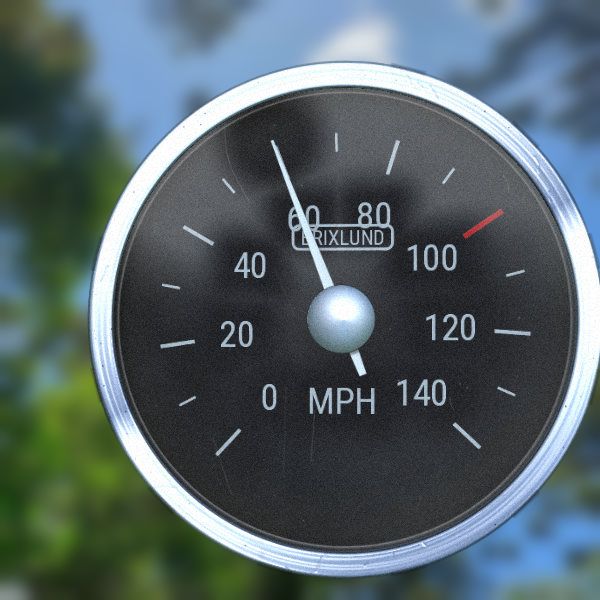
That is **60** mph
